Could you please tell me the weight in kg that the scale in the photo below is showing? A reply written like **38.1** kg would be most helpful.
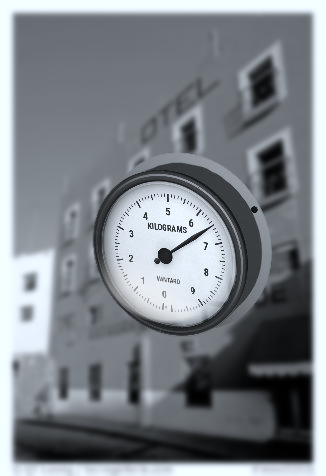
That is **6.5** kg
